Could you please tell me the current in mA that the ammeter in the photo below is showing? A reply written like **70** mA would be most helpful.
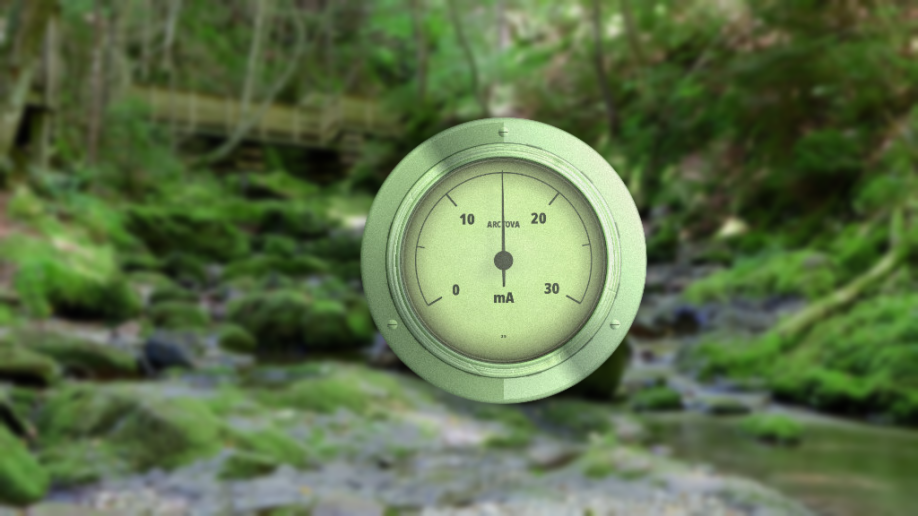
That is **15** mA
